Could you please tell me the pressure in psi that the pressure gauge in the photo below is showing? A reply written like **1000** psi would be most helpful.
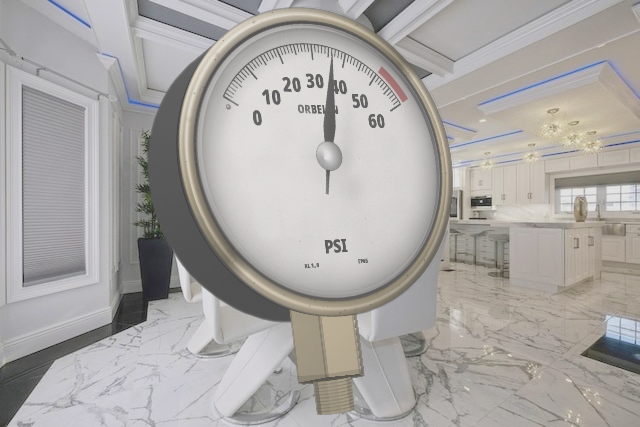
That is **35** psi
